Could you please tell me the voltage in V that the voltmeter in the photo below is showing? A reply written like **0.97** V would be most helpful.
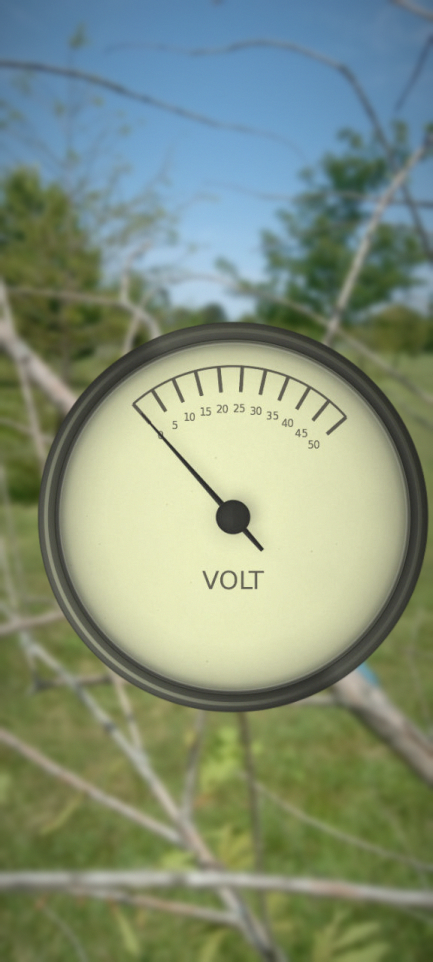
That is **0** V
